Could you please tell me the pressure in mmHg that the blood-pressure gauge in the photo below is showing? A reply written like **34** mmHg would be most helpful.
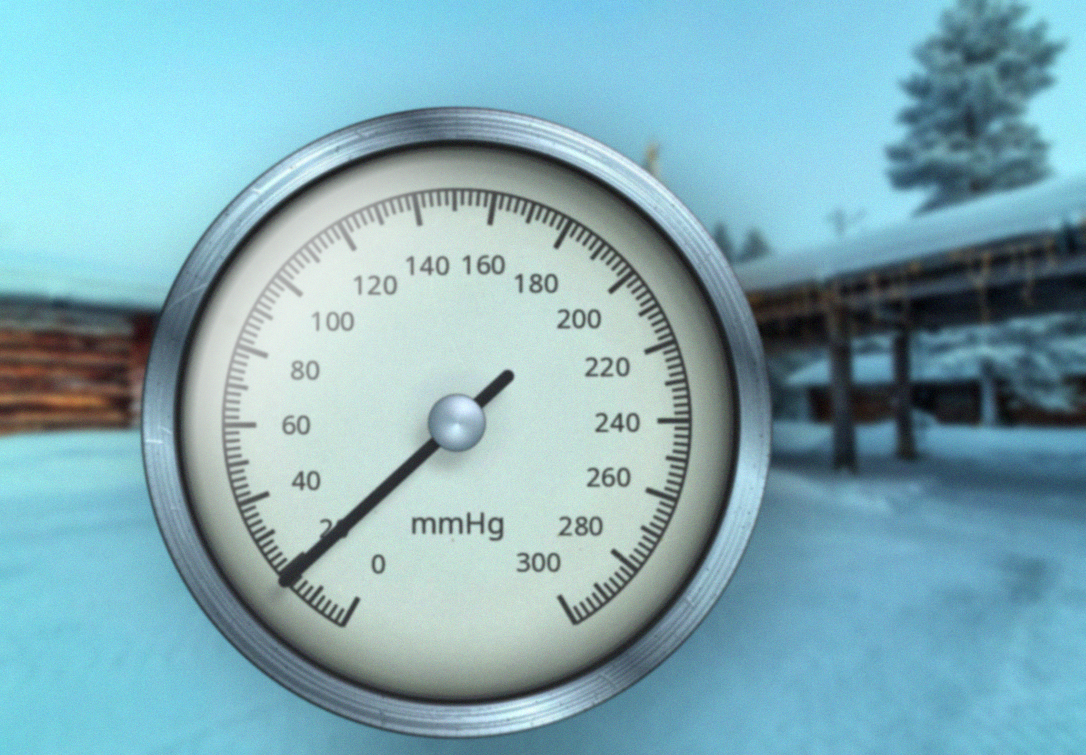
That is **18** mmHg
